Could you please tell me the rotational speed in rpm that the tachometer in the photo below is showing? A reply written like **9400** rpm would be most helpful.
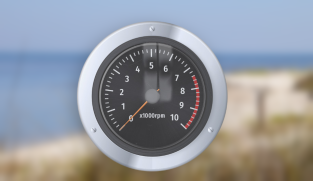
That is **0** rpm
